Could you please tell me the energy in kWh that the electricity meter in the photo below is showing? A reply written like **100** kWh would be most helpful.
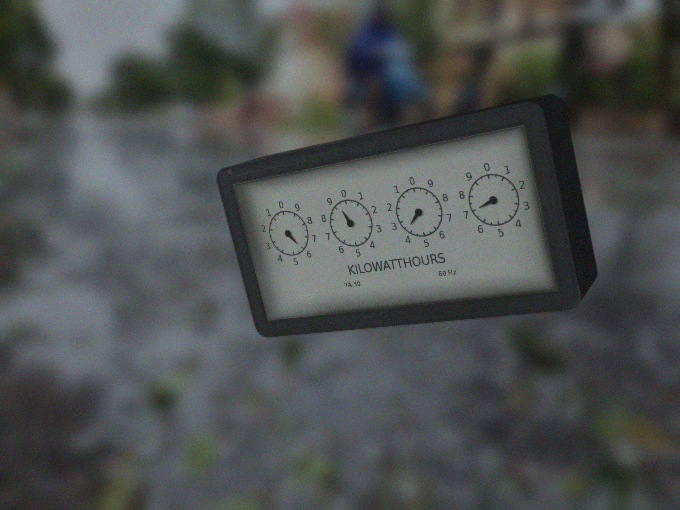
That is **5937** kWh
